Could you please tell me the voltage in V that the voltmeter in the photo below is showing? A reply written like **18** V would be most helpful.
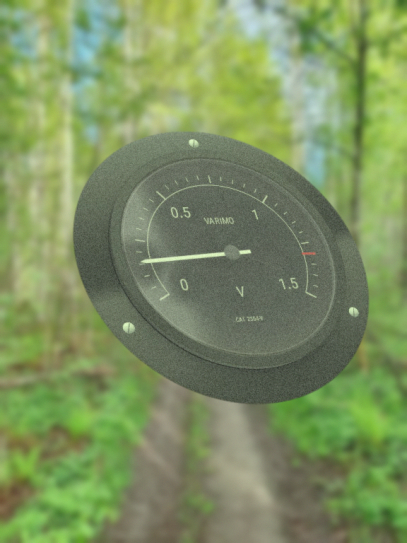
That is **0.15** V
